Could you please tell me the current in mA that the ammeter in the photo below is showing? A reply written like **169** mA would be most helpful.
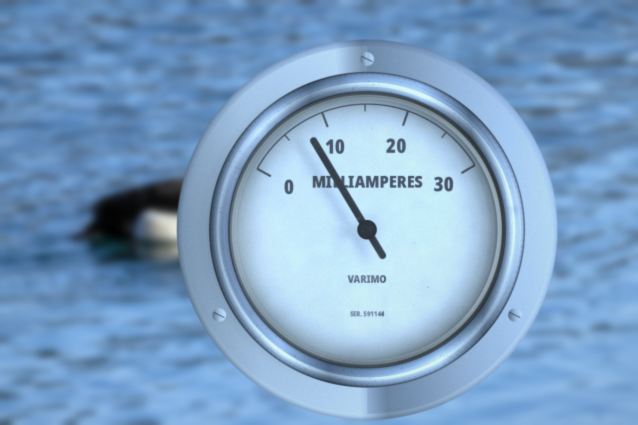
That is **7.5** mA
